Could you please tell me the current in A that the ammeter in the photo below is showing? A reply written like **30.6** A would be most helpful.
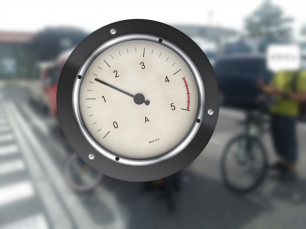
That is **1.5** A
